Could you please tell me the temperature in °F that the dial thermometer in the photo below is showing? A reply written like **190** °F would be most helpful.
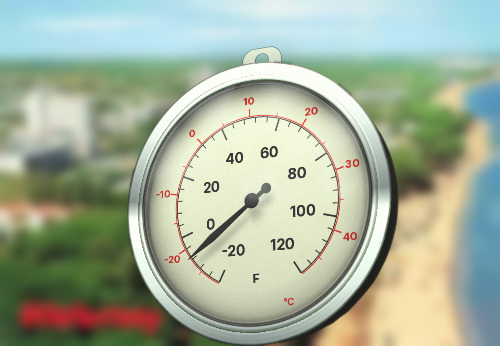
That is **-8** °F
